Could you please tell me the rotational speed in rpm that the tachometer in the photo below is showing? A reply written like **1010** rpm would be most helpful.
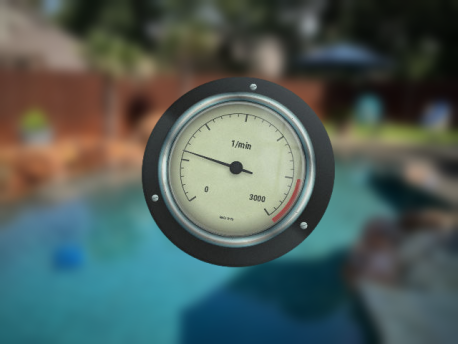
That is **600** rpm
